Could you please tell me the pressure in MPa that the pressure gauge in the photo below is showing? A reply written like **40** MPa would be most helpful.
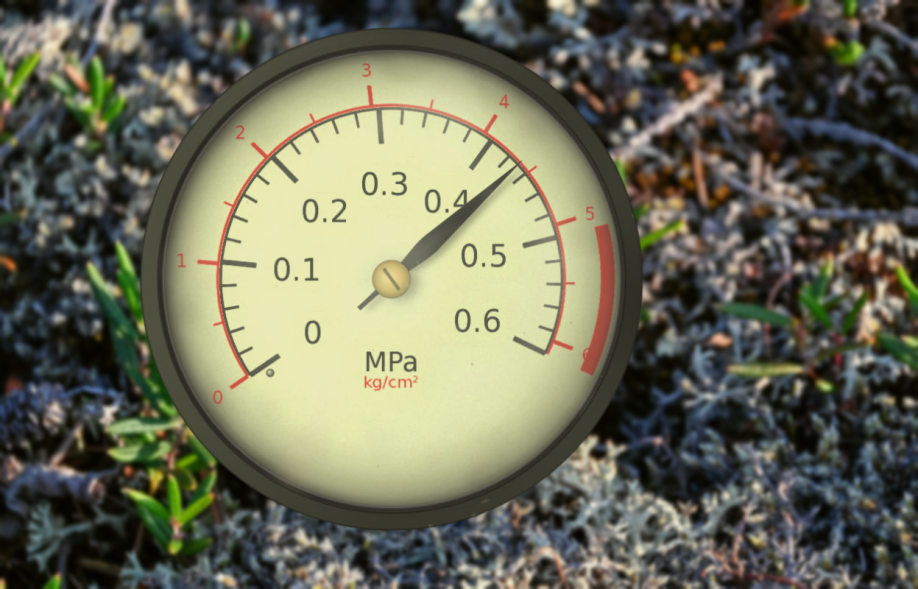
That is **0.43** MPa
